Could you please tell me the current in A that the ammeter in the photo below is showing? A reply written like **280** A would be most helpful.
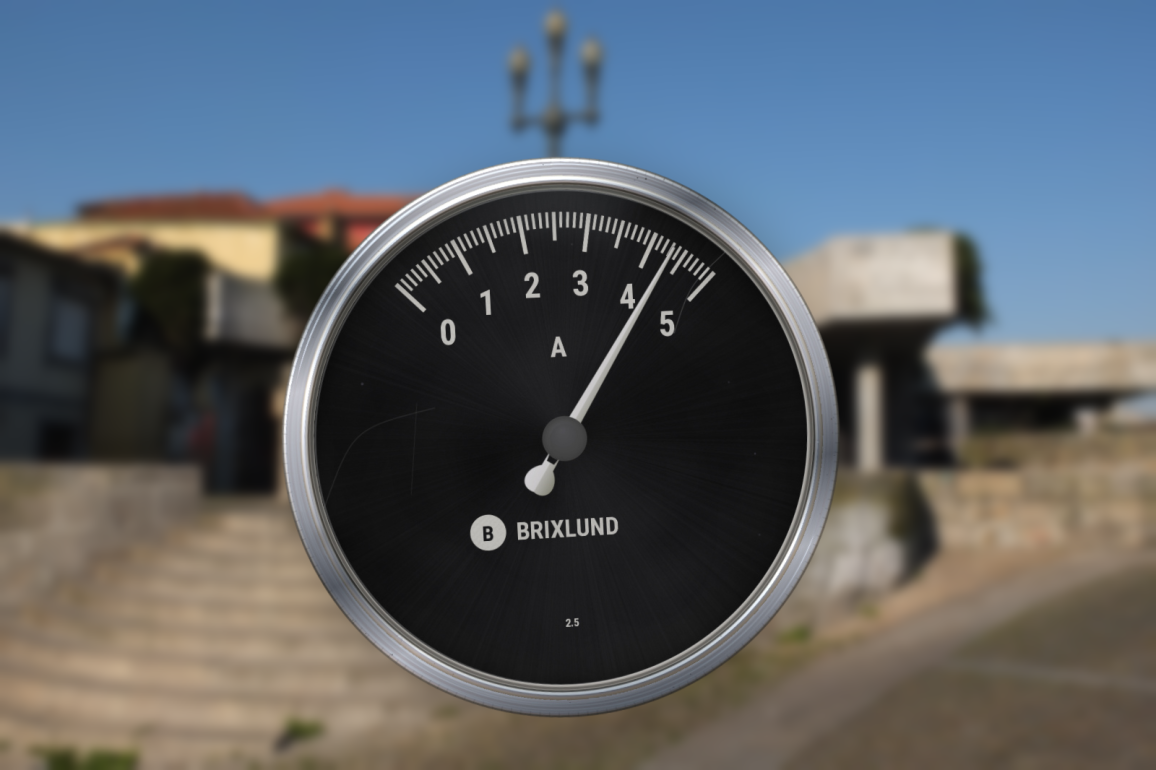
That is **4.3** A
